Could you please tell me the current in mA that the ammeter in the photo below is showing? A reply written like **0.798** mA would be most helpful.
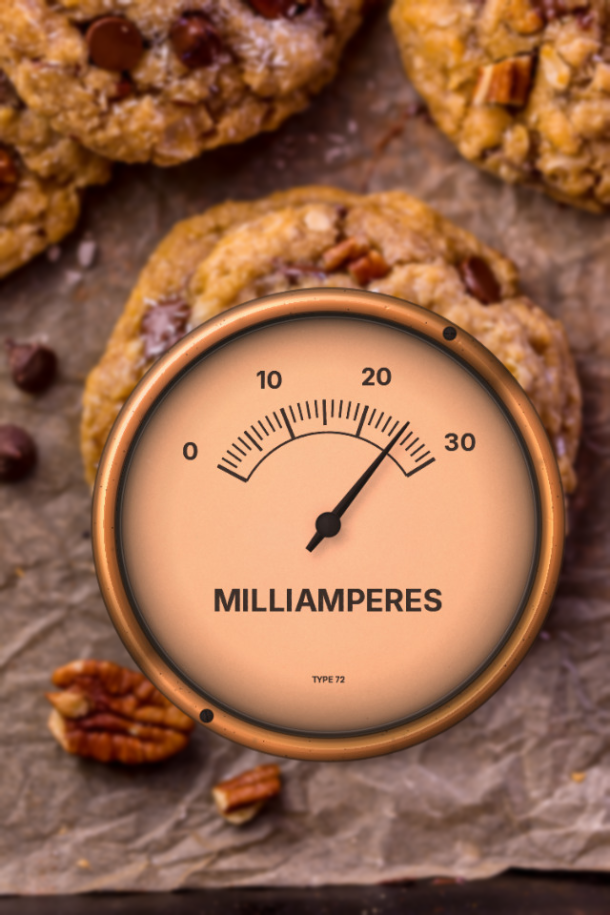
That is **25** mA
